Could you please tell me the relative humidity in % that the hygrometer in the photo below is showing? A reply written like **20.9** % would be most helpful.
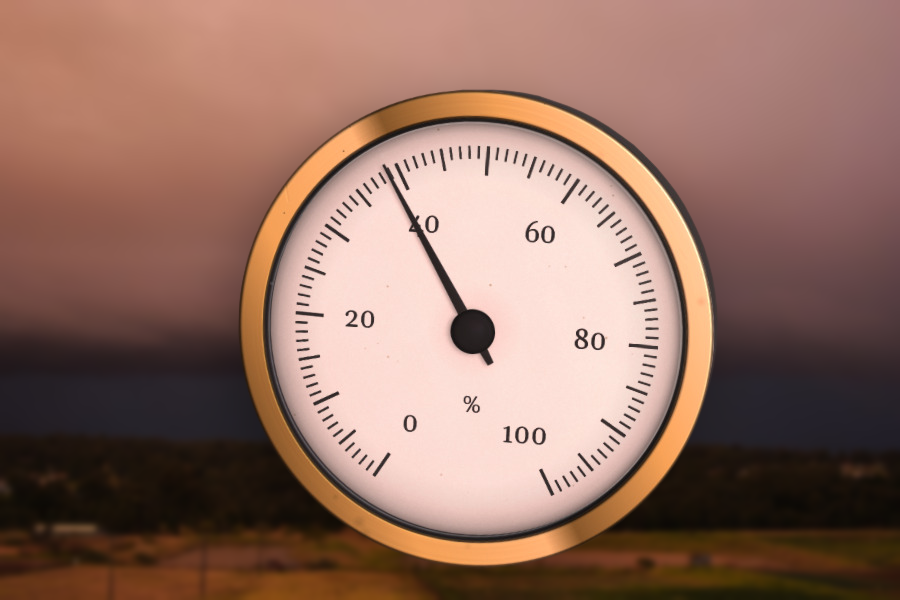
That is **39** %
